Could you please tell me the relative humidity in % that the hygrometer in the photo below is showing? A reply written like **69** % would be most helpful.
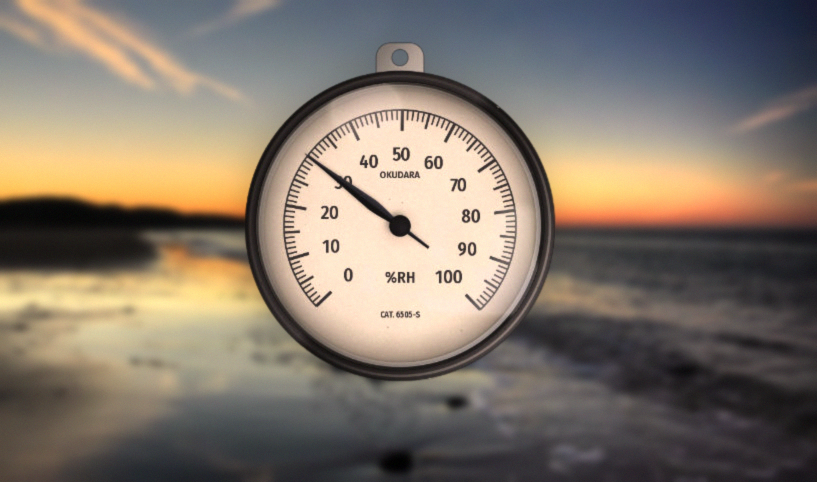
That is **30** %
